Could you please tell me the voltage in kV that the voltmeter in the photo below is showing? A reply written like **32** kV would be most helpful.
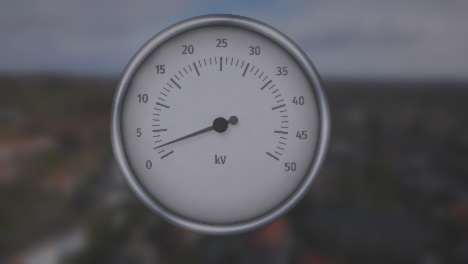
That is **2** kV
